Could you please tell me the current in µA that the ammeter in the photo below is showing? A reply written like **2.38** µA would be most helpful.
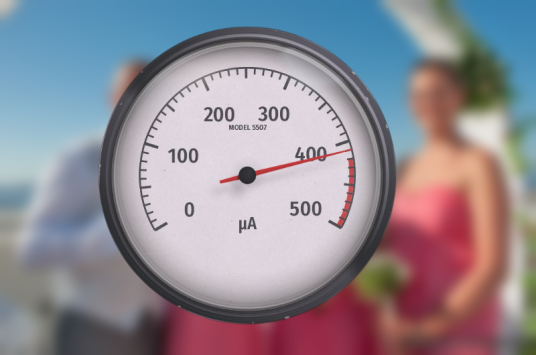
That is **410** µA
